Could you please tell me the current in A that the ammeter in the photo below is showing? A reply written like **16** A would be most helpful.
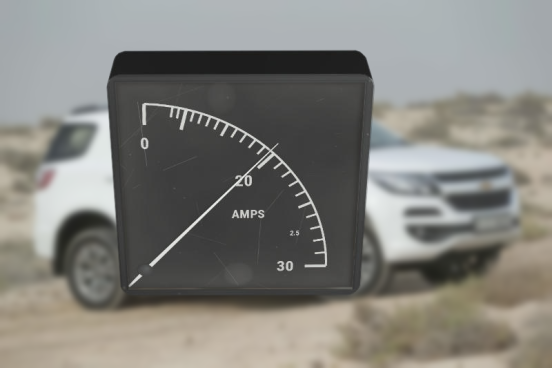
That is **19.5** A
